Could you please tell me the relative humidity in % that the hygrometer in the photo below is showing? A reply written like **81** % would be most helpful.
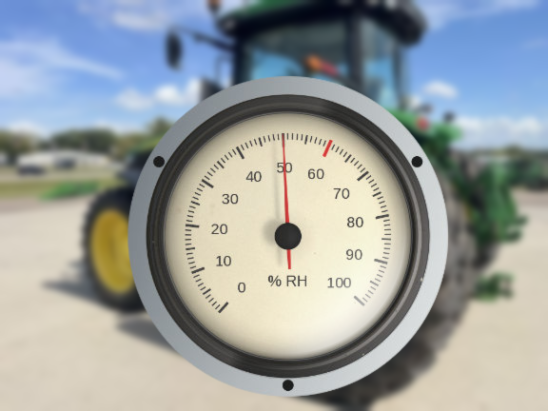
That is **50** %
